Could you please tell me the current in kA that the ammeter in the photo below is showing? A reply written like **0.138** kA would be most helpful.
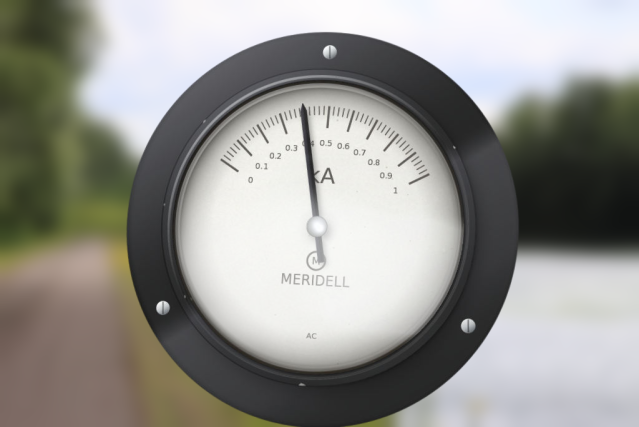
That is **0.4** kA
